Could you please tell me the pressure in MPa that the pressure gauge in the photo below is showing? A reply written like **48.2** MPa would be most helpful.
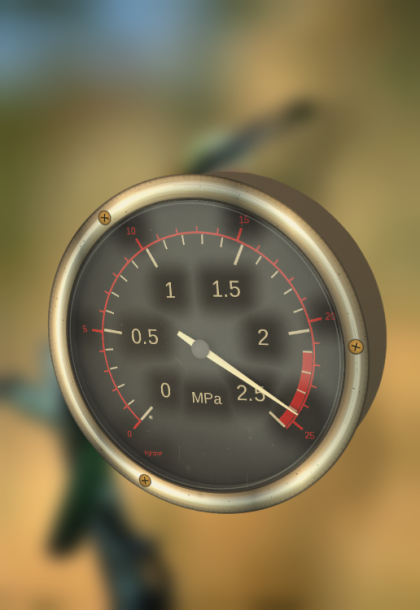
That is **2.4** MPa
